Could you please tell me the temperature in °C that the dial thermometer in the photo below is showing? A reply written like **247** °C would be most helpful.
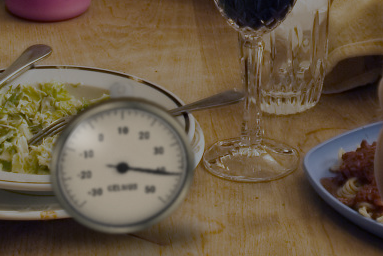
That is **40** °C
